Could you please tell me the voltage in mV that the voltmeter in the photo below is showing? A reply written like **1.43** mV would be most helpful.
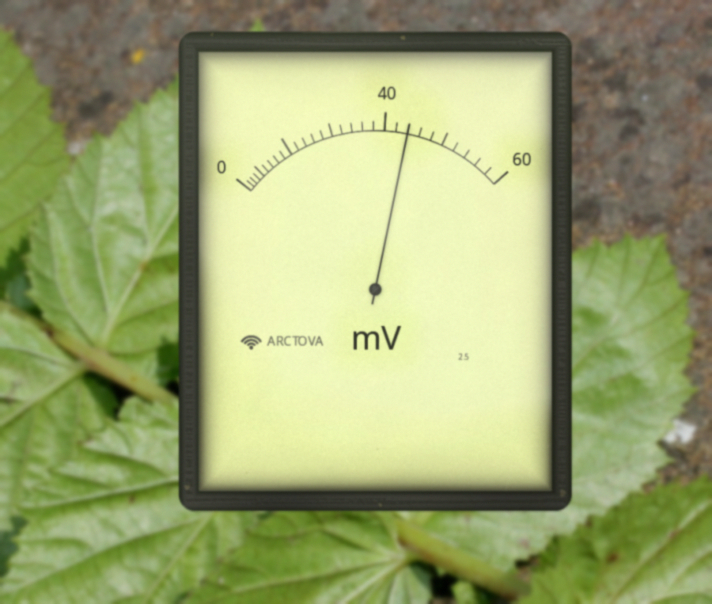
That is **44** mV
